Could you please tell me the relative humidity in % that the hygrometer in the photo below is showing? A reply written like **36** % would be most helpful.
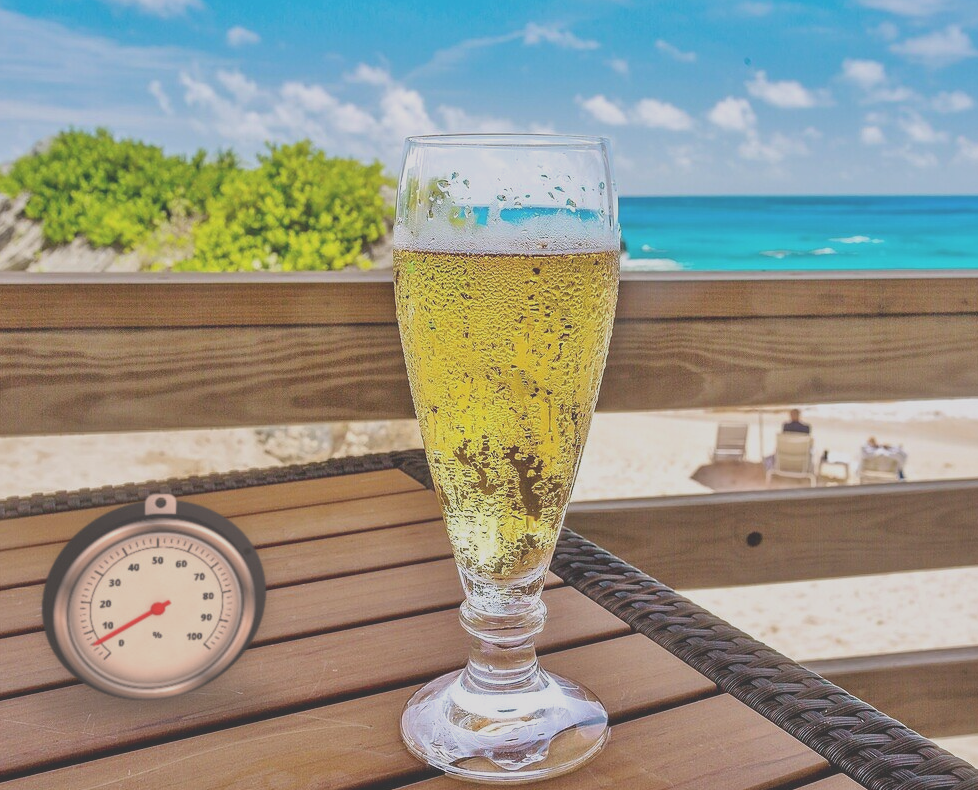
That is **6** %
